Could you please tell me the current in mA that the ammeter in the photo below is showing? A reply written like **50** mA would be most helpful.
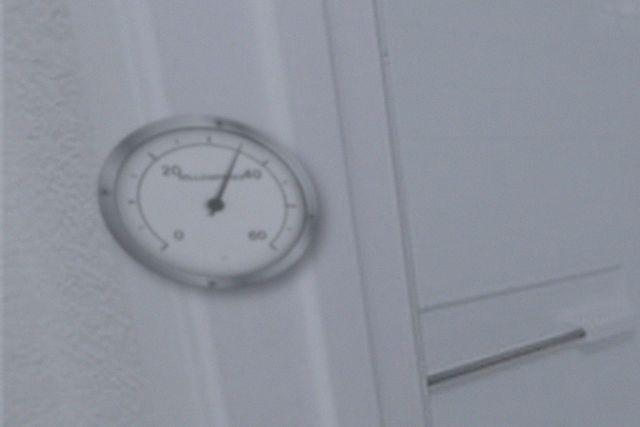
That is **35** mA
